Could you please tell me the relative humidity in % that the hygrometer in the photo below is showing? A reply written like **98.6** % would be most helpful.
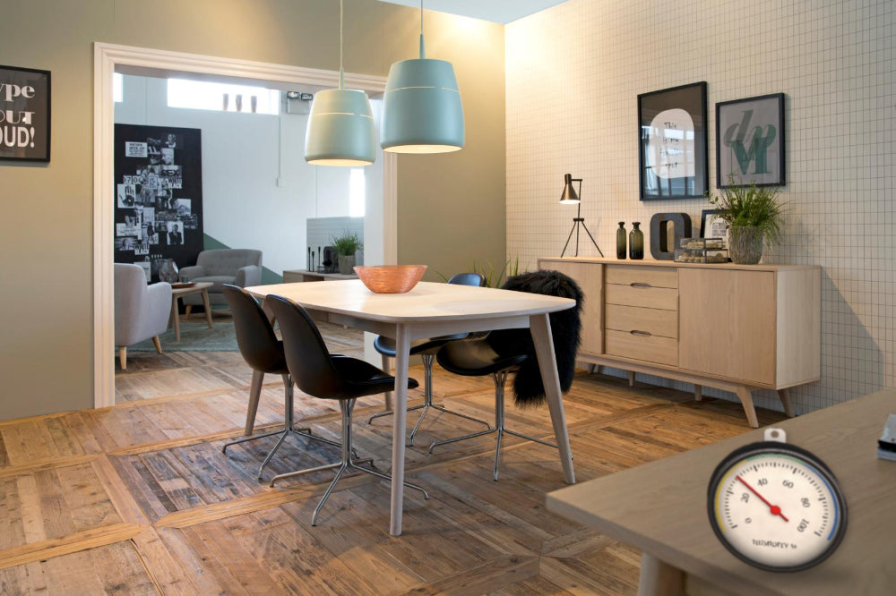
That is **30** %
